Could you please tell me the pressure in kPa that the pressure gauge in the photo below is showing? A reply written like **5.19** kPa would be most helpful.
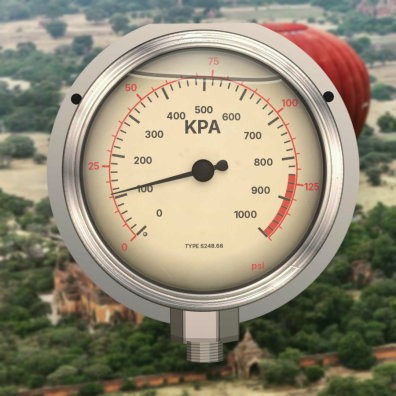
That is **110** kPa
